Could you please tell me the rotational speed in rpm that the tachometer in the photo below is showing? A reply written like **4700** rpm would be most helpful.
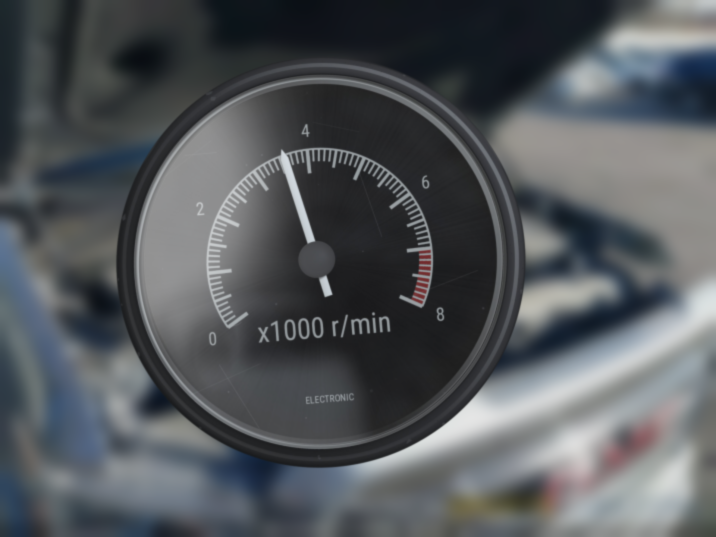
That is **3600** rpm
